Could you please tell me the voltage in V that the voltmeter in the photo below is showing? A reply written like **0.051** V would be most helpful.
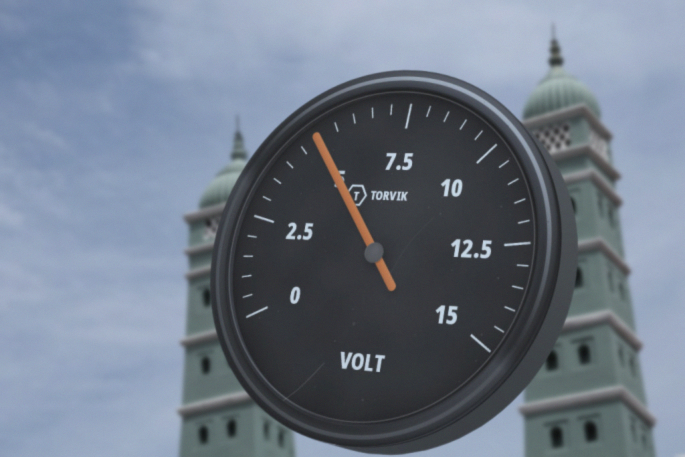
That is **5** V
